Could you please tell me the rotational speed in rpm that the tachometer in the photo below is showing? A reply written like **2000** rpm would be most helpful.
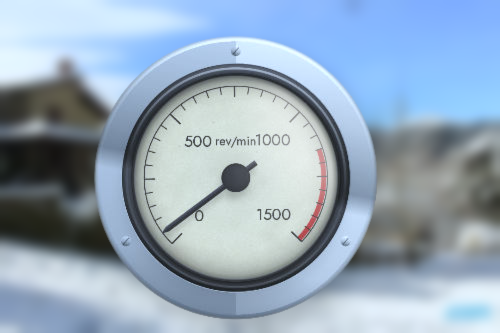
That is **50** rpm
